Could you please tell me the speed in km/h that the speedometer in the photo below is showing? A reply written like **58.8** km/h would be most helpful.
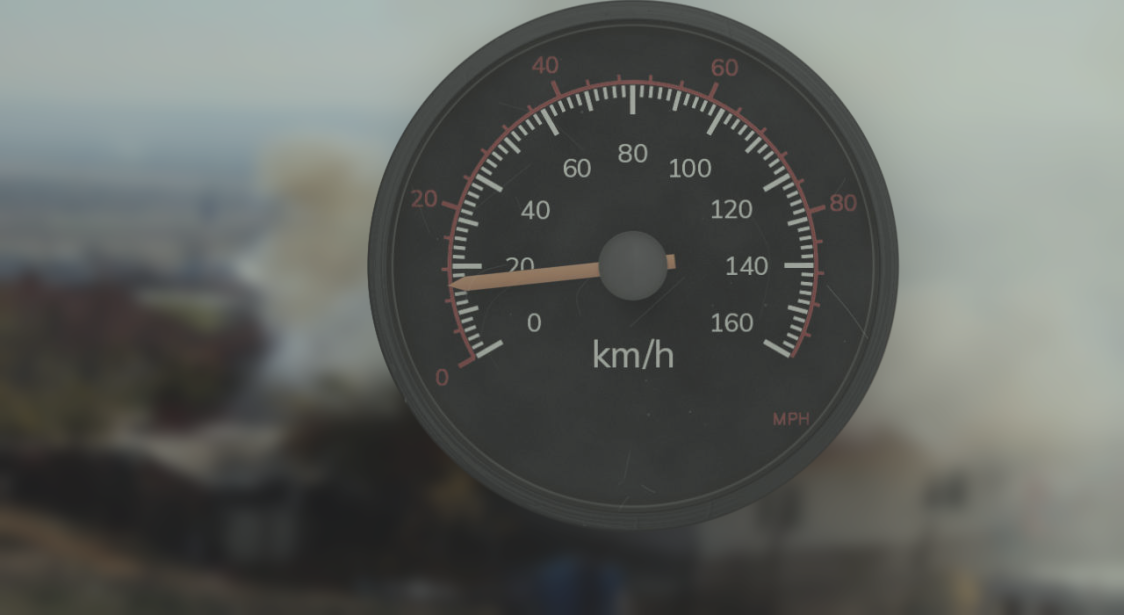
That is **16** km/h
